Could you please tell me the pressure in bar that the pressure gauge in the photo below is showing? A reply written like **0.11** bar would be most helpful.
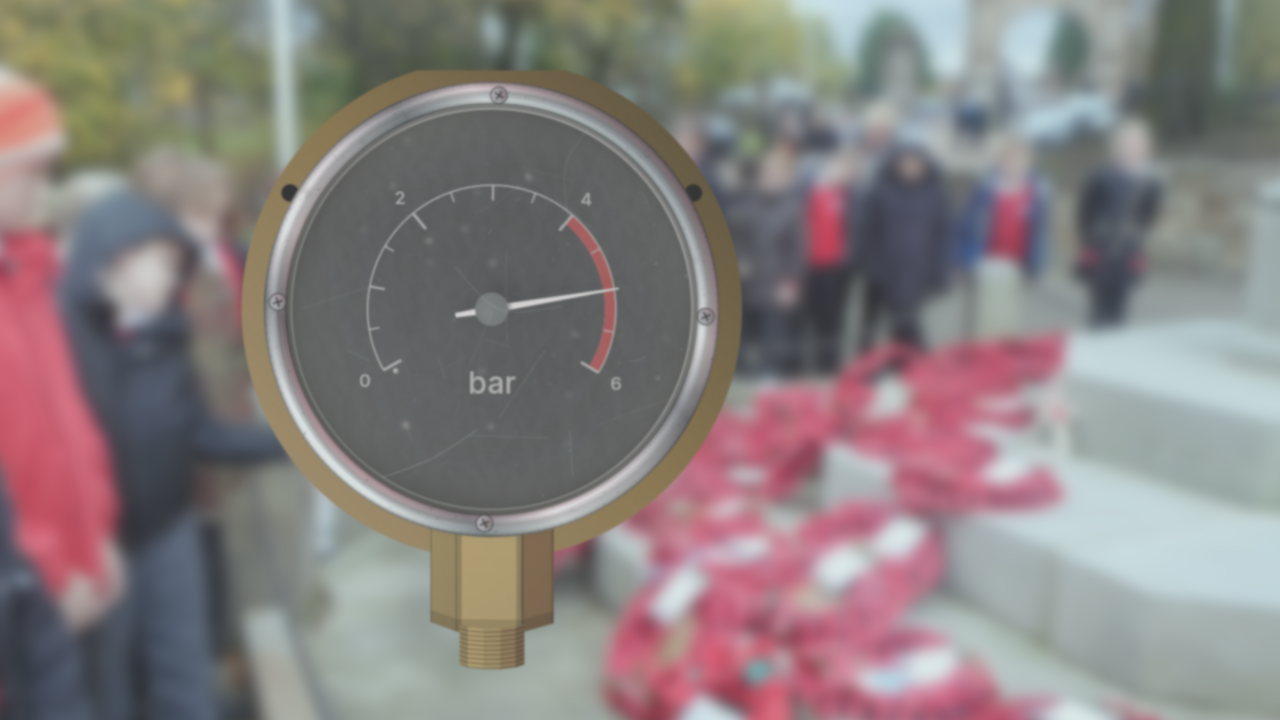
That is **5** bar
